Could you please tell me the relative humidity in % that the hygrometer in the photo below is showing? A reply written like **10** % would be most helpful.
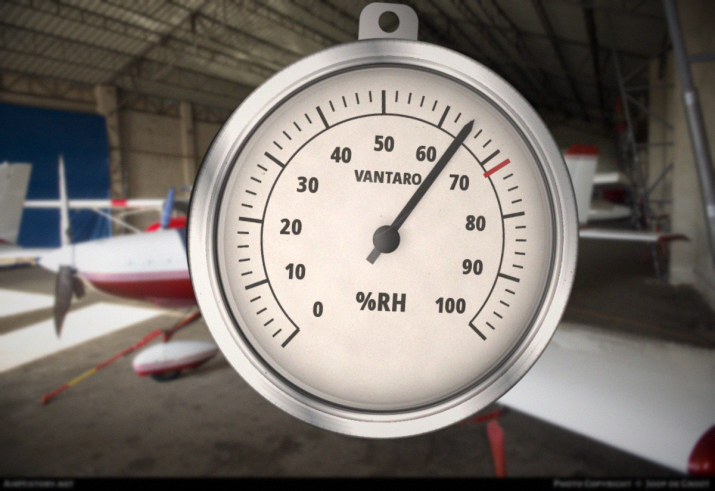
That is **64** %
